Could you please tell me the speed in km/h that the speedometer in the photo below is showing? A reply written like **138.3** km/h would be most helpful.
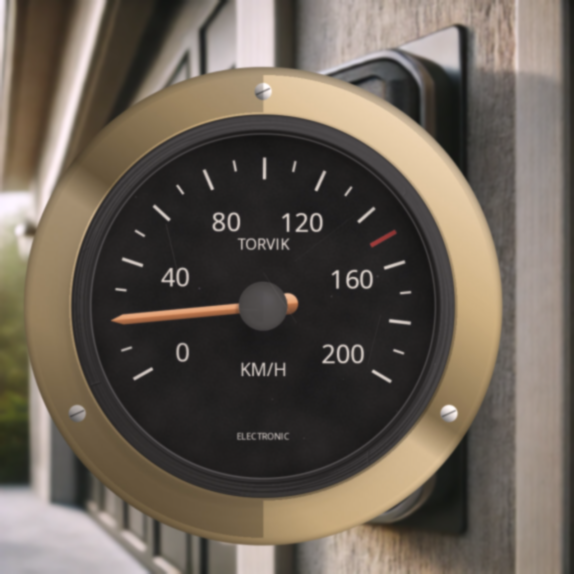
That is **20** km/h
